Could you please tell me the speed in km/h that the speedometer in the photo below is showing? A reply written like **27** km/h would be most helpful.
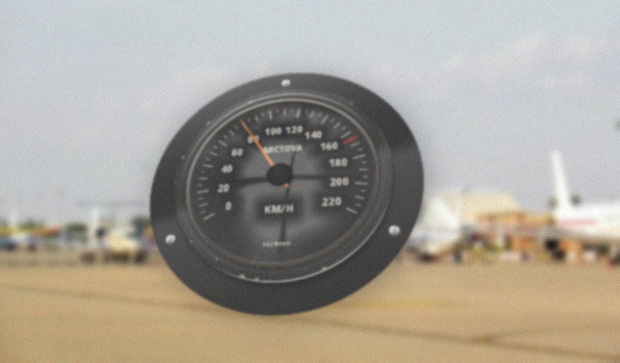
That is **80** km/h
